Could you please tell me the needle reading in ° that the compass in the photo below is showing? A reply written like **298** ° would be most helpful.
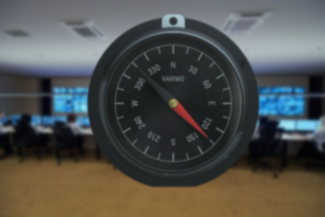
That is **135** °
